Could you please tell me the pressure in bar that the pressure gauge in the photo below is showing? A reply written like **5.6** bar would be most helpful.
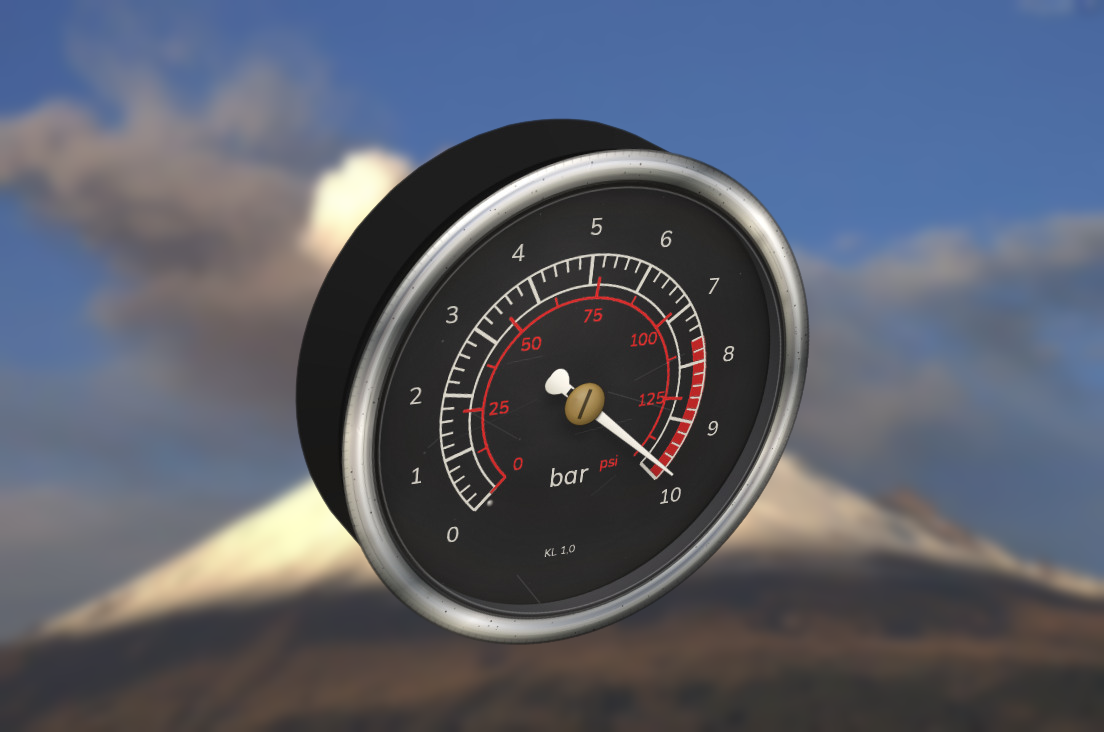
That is **9.8** bar
